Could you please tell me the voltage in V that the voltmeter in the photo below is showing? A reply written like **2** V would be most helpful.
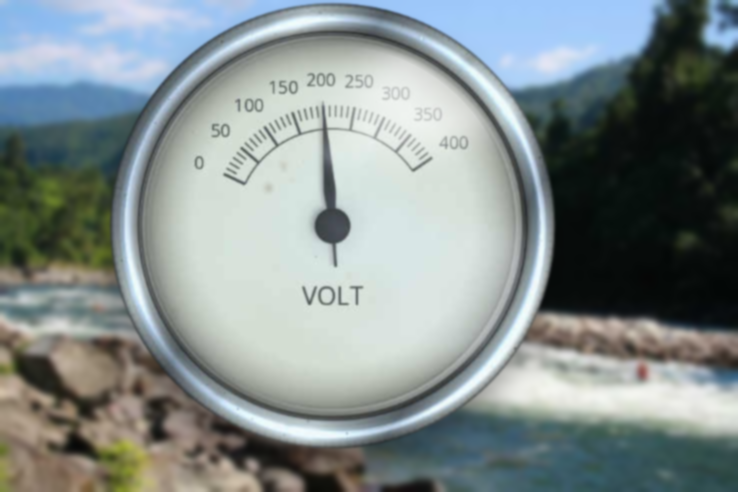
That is **200** V
